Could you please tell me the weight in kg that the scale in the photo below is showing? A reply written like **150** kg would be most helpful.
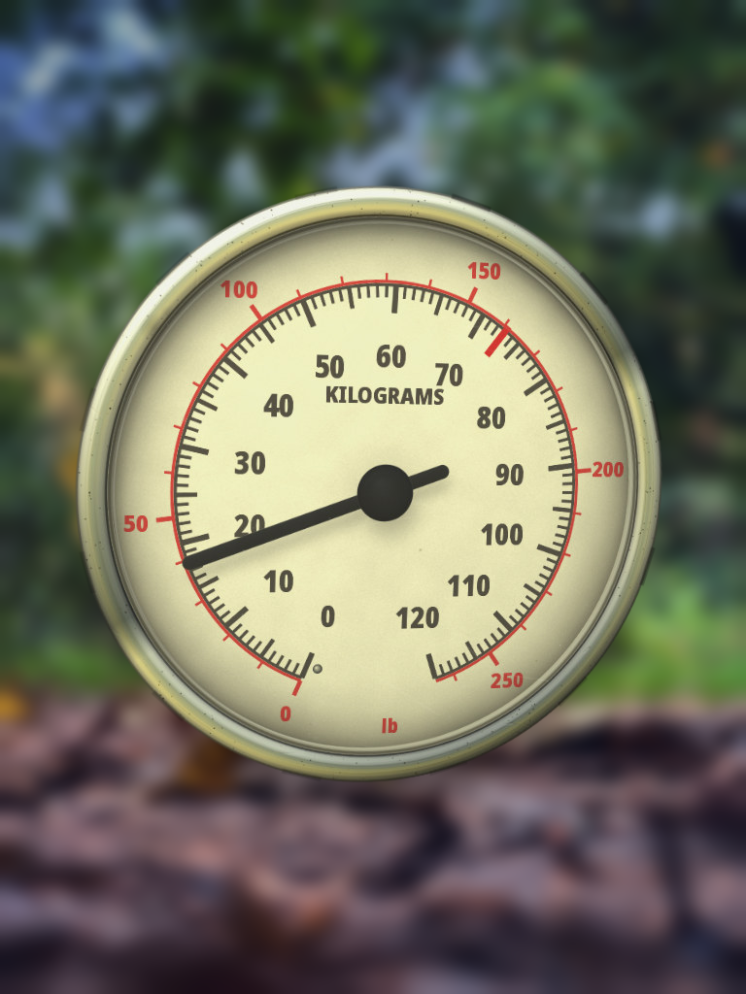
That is **18** kg
